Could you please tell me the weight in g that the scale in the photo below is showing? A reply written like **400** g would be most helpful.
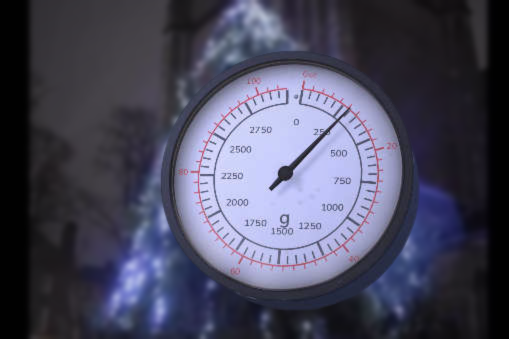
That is **300** g
